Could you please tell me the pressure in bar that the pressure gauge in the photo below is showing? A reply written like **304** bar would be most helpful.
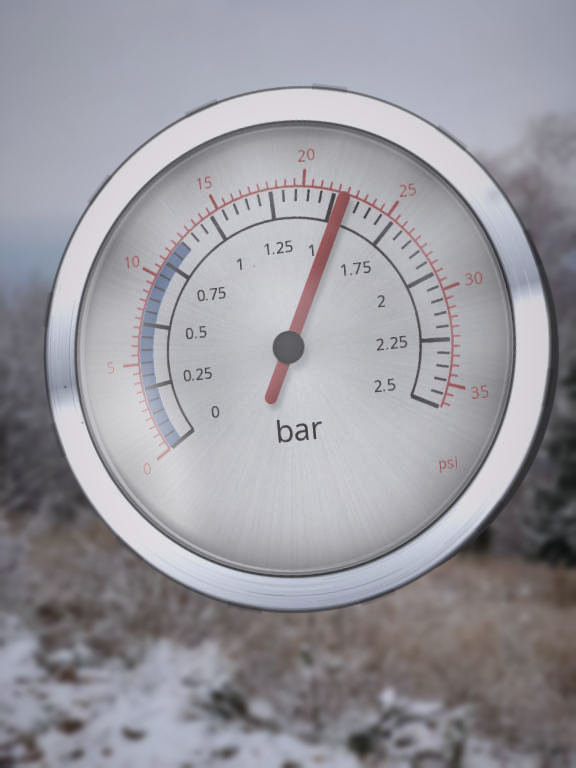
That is **1.55** bar
